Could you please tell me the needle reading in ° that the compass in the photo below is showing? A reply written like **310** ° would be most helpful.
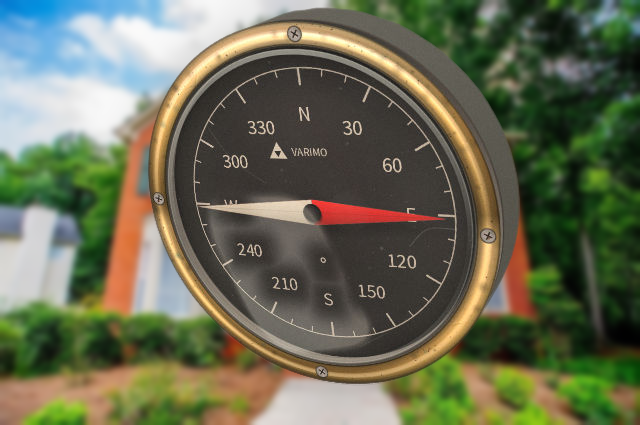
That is **90** °
